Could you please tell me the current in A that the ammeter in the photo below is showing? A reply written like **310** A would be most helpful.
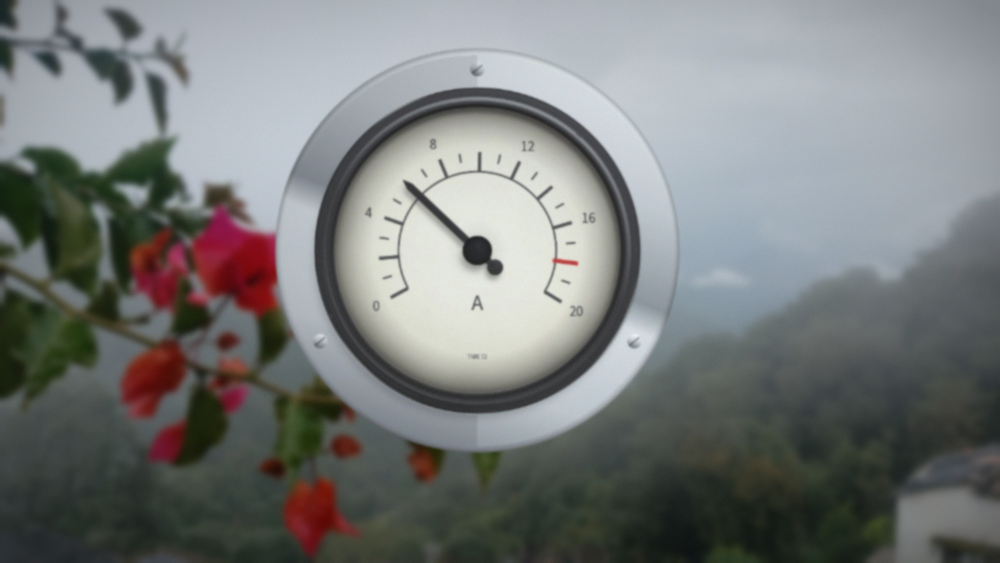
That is **6** A
